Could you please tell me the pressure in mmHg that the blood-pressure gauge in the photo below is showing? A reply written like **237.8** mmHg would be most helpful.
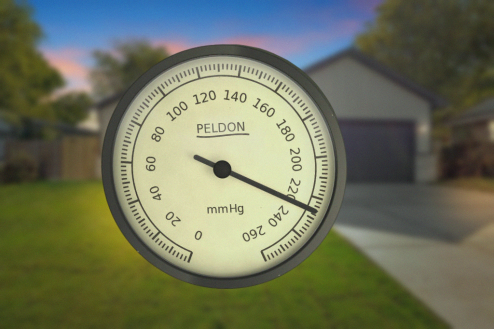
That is **226** mmHg
